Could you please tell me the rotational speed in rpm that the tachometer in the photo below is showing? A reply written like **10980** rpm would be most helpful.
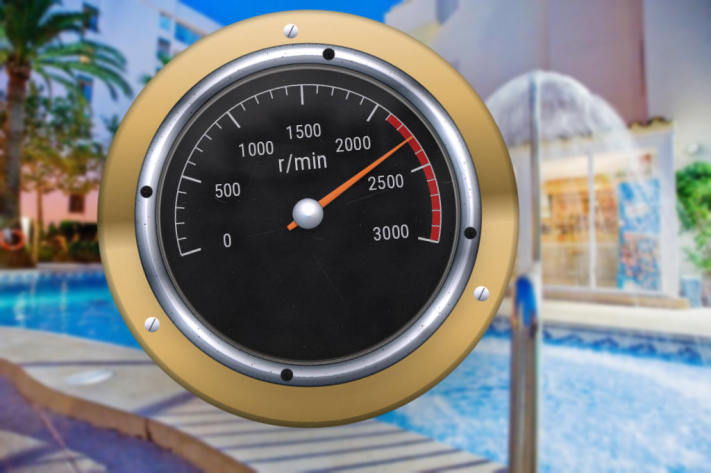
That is **2300** rpm
